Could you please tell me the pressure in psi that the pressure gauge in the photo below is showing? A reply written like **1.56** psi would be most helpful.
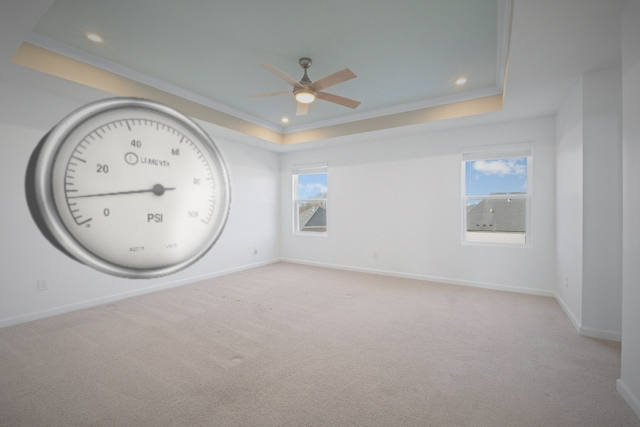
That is **8** psi
